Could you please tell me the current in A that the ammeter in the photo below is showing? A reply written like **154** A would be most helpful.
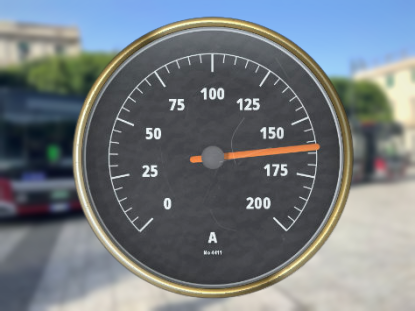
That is **162.5** A
